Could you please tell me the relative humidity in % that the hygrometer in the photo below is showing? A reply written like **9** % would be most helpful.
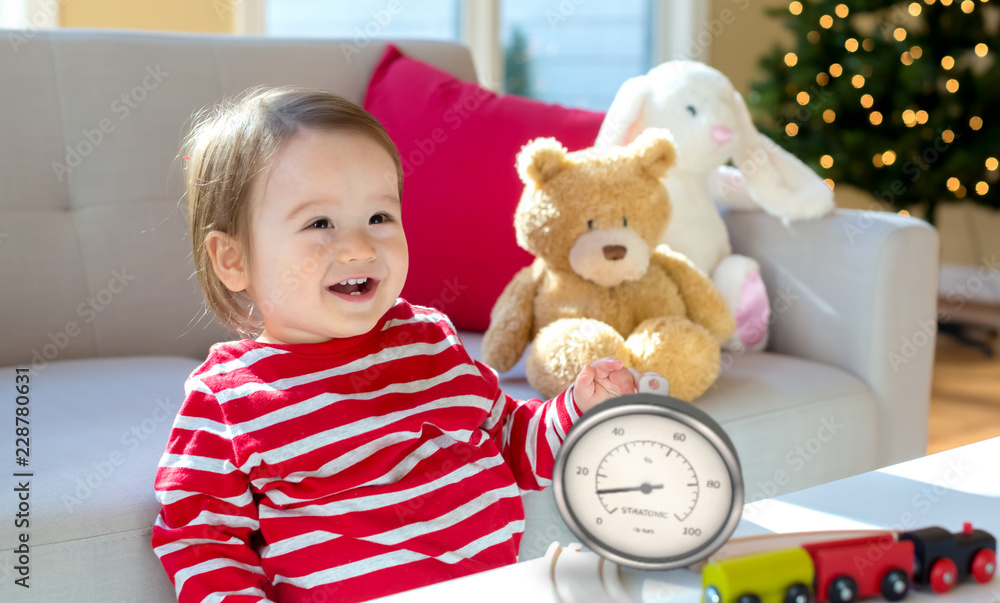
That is **12** %
